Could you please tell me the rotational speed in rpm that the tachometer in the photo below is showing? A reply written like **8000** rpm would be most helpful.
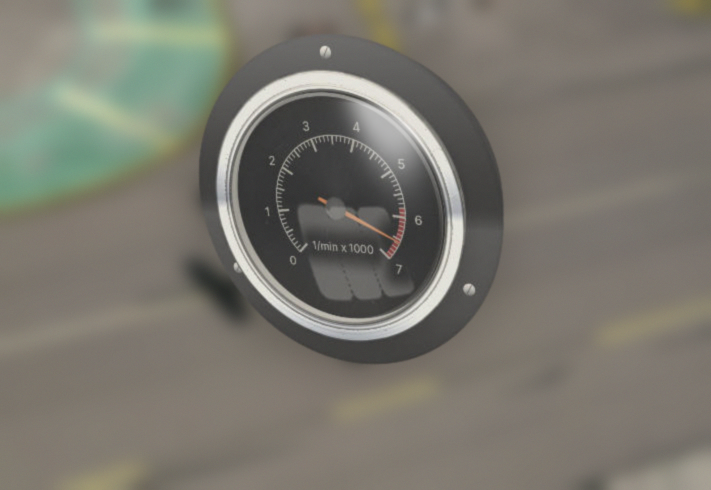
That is **6500** rpm
